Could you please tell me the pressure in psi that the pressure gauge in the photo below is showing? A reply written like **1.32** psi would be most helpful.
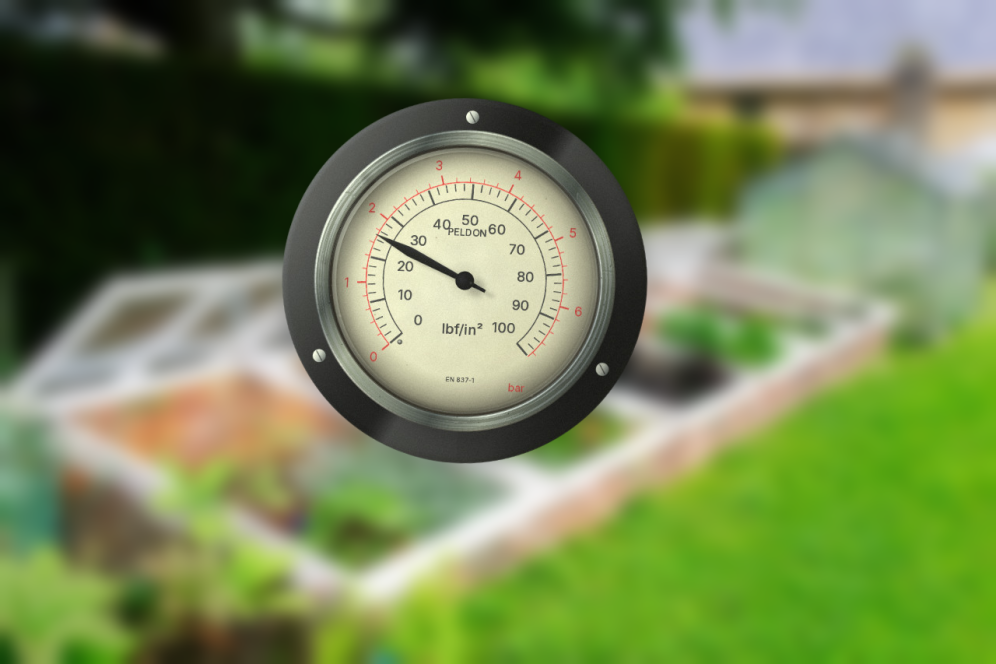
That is **25** psi
